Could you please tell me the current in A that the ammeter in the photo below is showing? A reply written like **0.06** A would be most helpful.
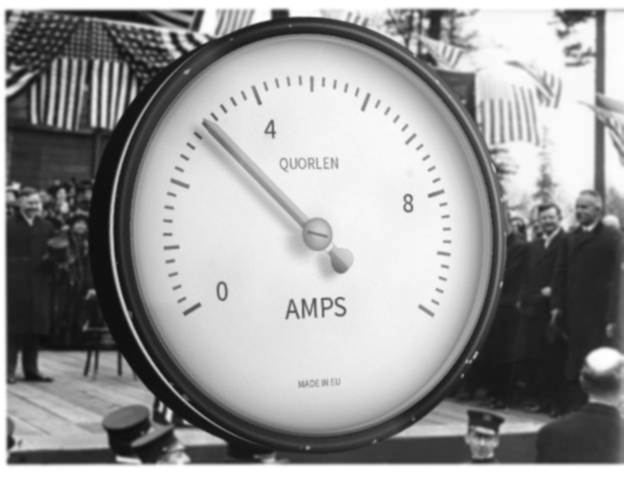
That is **3** A
